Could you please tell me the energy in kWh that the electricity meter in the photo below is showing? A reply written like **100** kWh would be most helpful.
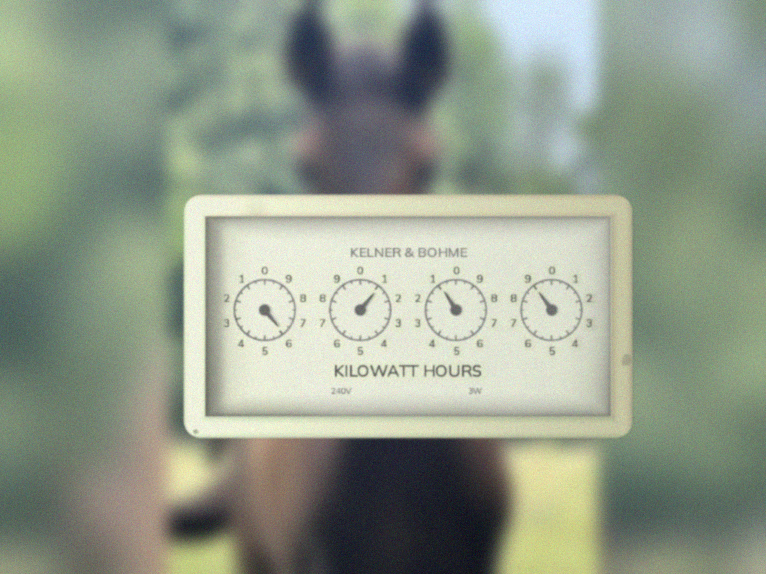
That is **6109** kWh
